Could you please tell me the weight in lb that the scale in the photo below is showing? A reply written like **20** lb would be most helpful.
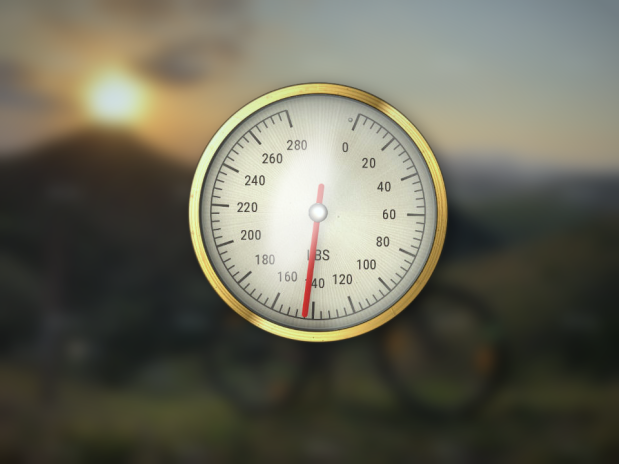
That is **144** lb
